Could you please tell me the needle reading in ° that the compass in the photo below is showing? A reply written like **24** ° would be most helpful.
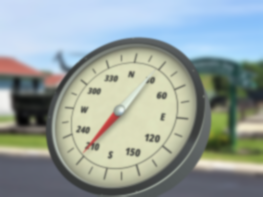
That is **210** °
